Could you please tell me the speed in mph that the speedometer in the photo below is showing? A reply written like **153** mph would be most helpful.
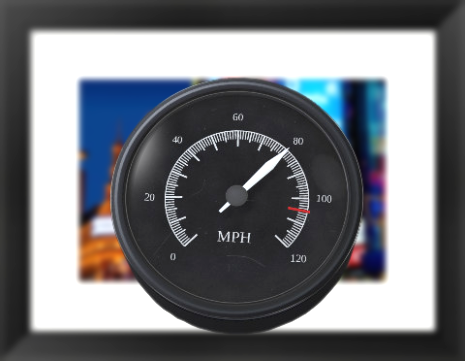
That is **80** mph
